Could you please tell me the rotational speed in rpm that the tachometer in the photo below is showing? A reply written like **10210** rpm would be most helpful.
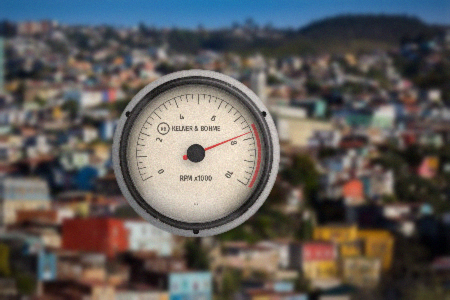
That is **7750** rpm
